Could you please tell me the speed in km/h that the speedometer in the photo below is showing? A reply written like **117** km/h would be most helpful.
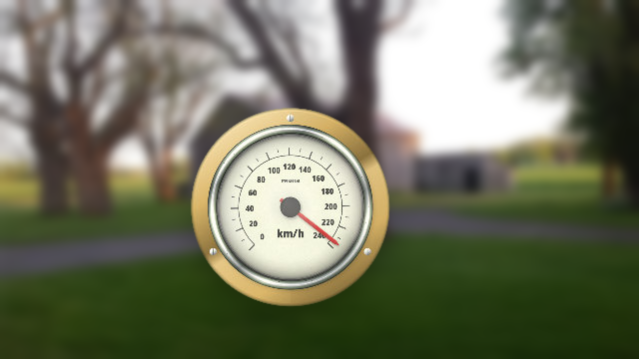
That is **235** km/h
